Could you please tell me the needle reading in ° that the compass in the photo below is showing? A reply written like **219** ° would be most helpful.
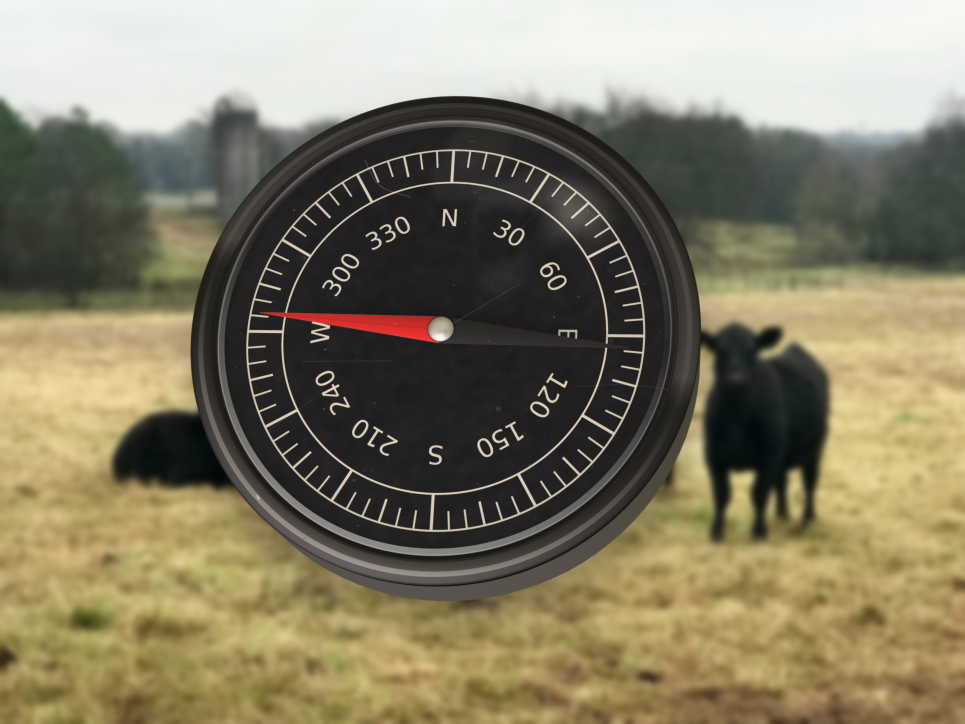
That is **275** °
